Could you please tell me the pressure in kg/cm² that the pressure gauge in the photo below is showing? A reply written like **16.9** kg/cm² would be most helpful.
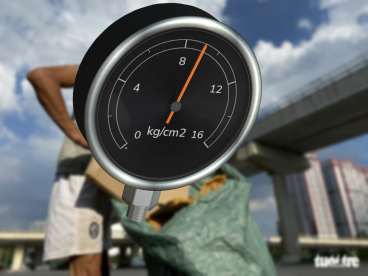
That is **9** kg/cm²
